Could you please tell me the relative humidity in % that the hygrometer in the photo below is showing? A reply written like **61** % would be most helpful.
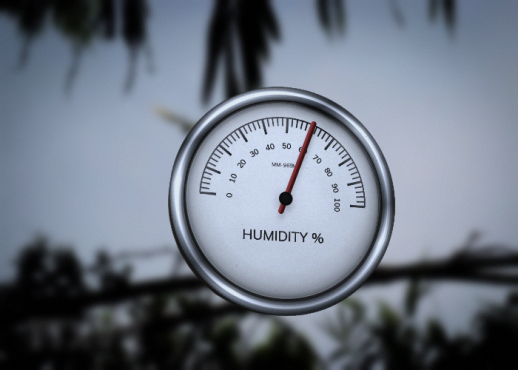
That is **60** %
